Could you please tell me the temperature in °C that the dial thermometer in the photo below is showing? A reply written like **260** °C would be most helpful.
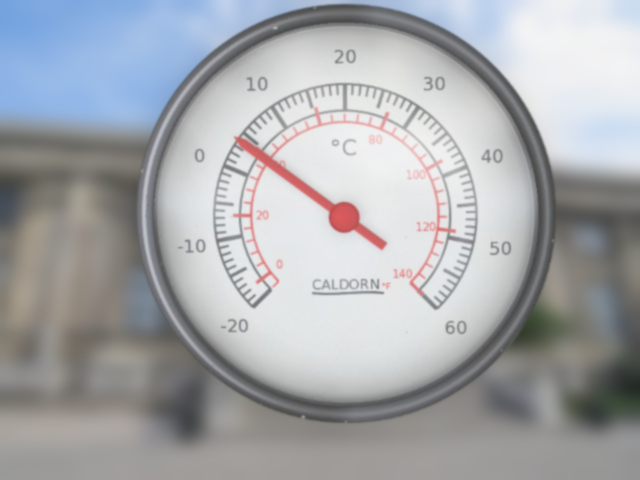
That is **4** °C
